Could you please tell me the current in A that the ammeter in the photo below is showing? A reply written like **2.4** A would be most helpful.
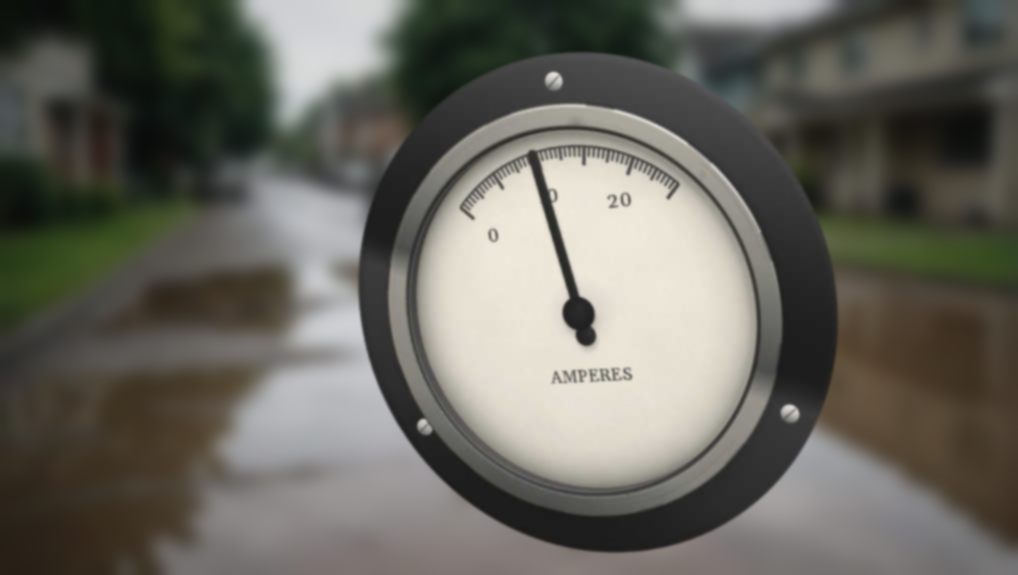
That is **10** A
